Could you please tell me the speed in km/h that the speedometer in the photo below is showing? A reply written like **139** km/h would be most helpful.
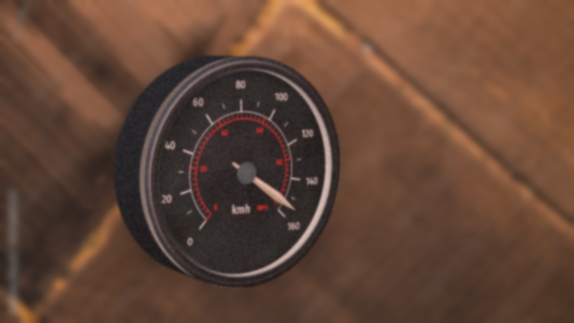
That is **155** km/h
